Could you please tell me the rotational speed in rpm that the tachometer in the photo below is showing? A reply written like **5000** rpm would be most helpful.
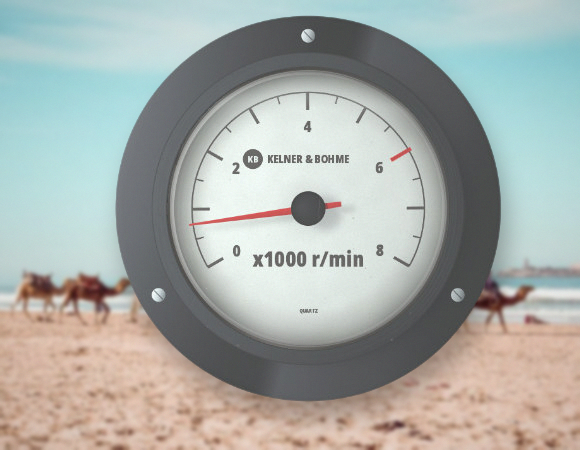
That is **750** rpm
